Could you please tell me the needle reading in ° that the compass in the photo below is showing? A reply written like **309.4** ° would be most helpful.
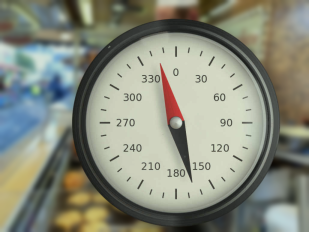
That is **345** °
